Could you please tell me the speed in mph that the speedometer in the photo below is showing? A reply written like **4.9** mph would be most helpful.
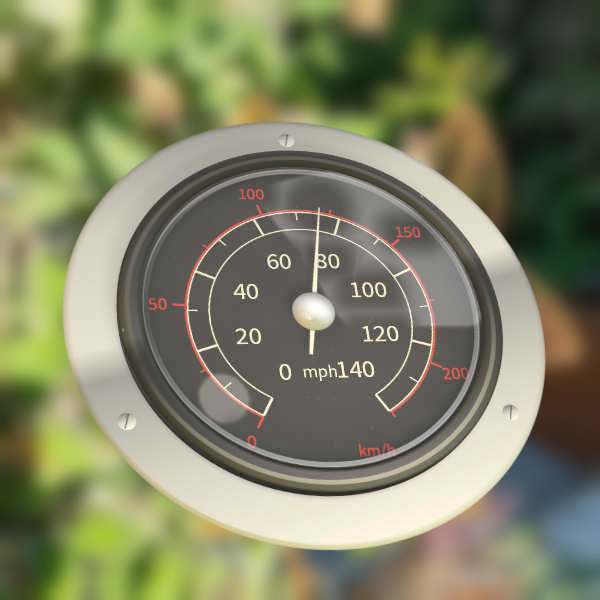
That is **75** mph
